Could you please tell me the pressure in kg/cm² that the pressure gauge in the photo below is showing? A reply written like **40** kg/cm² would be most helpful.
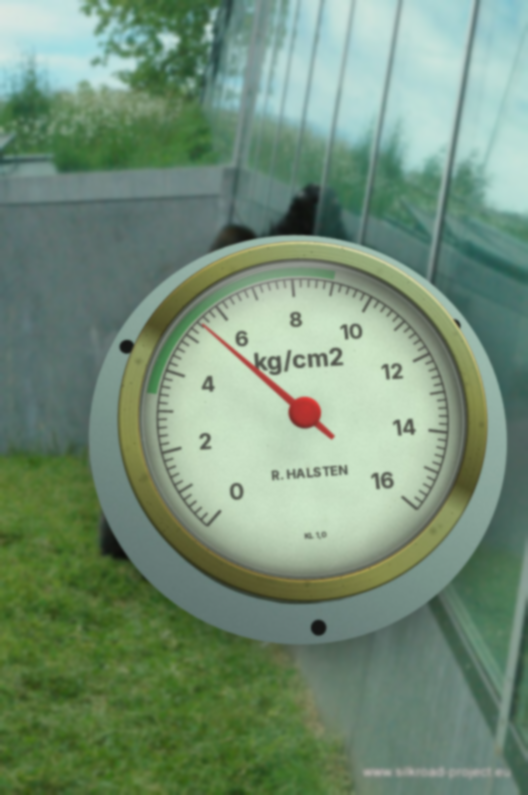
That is **5.4** kg/cm²
